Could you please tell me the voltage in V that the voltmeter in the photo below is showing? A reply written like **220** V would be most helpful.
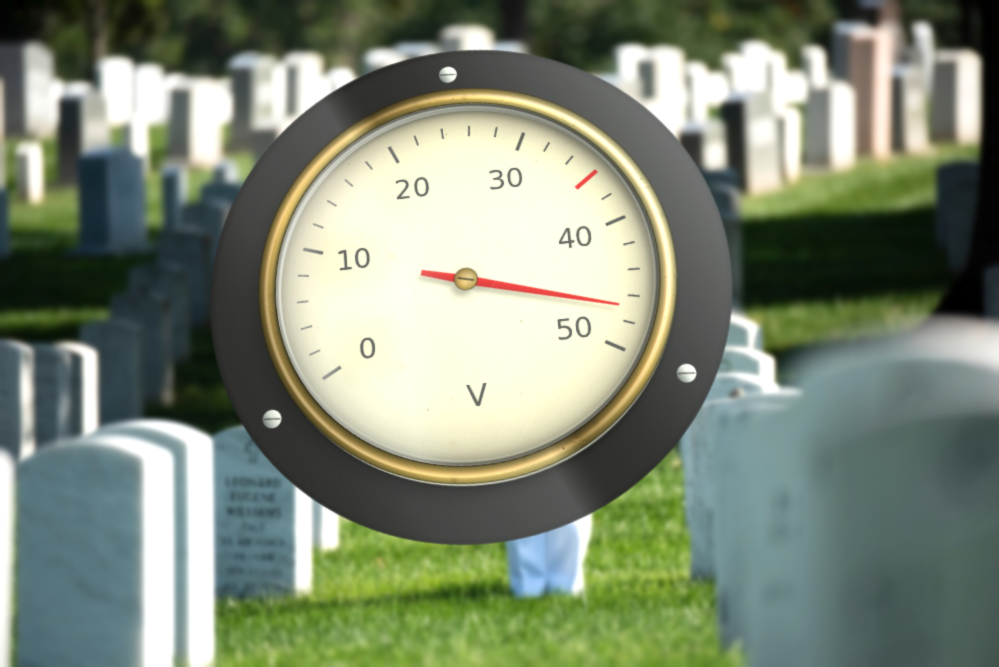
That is **47** V
